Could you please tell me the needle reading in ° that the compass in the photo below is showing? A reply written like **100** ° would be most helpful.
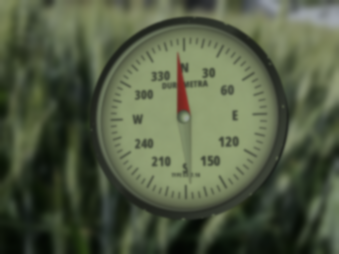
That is **355** °
